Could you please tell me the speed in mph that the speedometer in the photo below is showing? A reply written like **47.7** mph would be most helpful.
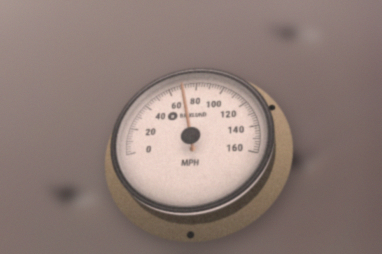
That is **70** mph
